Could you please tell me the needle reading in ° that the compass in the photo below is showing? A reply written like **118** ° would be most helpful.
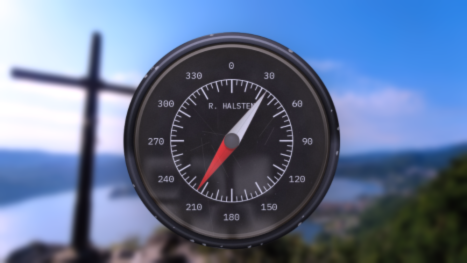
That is **215** °
